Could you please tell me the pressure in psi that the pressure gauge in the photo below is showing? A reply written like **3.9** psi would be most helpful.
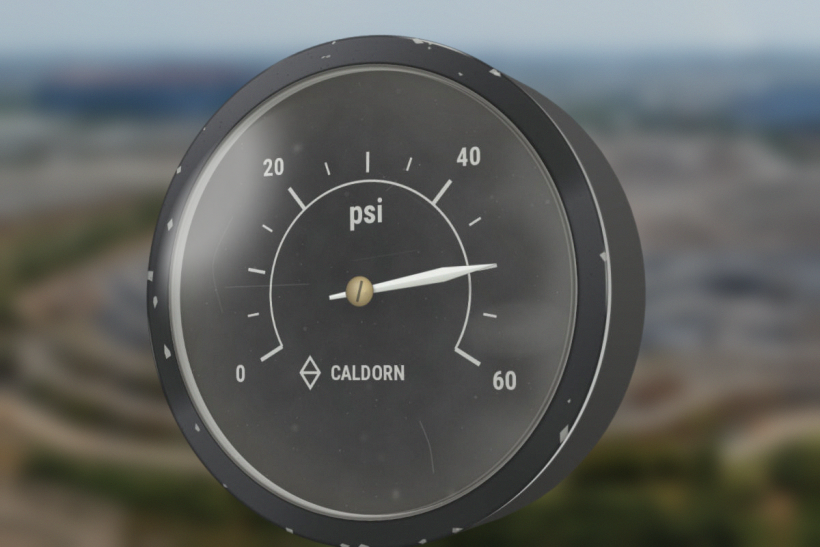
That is **50** psi
